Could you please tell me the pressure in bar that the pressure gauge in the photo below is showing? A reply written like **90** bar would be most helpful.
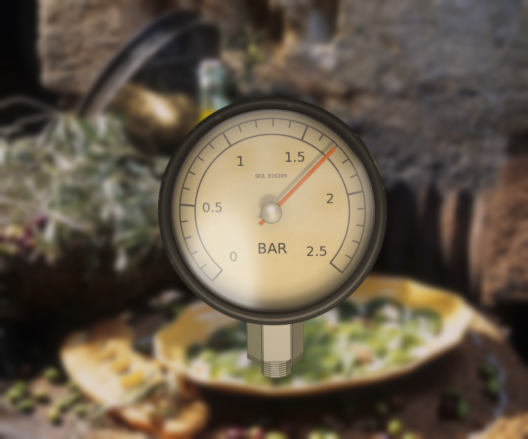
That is **1.7** bar
